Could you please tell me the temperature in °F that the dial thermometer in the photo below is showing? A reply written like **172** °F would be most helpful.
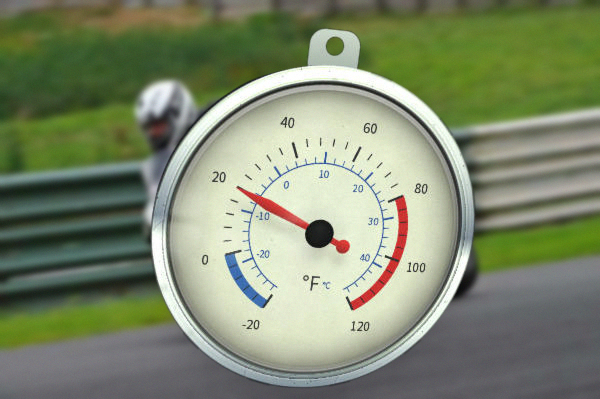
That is **20** °F
